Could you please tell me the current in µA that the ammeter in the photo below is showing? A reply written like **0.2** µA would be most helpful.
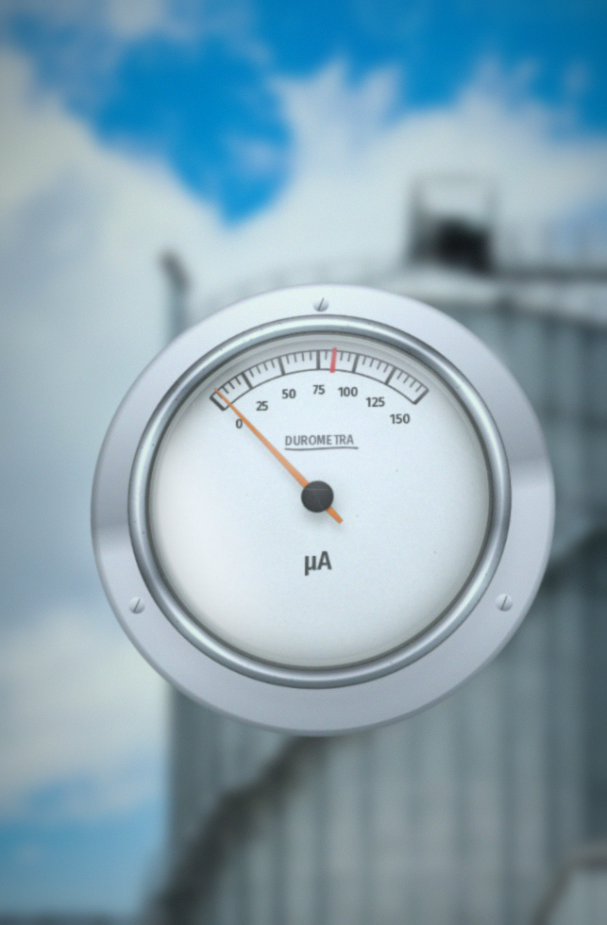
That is **5** µA
